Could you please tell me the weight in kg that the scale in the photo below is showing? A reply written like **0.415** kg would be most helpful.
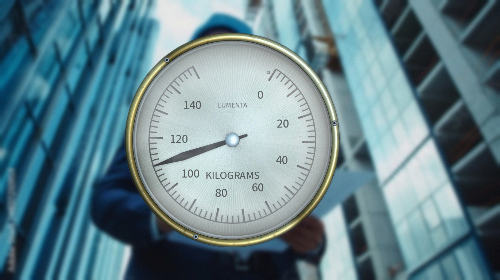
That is **110** kg
